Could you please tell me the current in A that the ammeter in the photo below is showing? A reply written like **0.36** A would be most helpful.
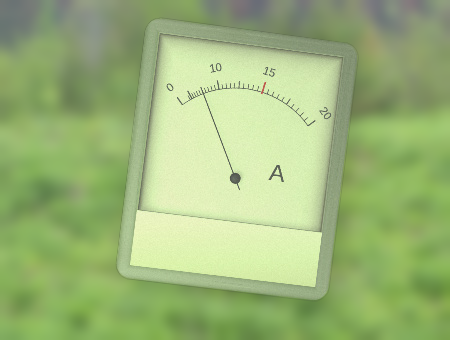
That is **7.5** A
